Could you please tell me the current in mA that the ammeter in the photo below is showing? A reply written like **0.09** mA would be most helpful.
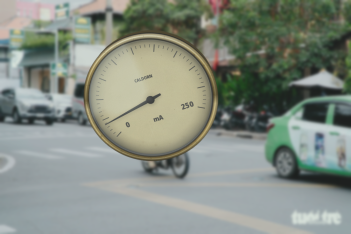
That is **20** mA
